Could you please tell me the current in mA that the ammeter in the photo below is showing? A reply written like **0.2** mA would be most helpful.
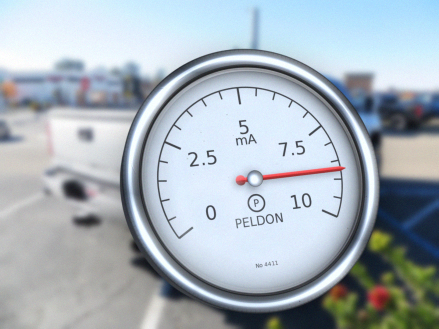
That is **8.75** mA
